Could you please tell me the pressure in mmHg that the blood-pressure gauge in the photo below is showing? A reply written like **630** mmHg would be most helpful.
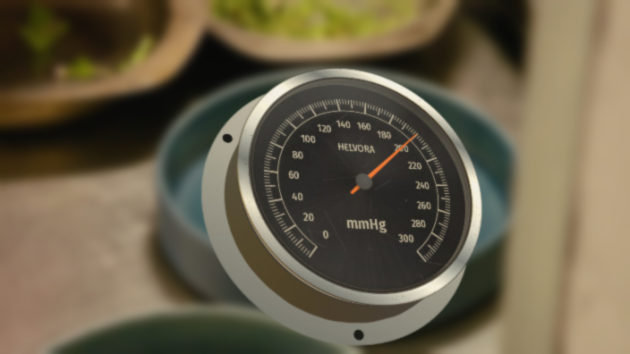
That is **200** mmHg
